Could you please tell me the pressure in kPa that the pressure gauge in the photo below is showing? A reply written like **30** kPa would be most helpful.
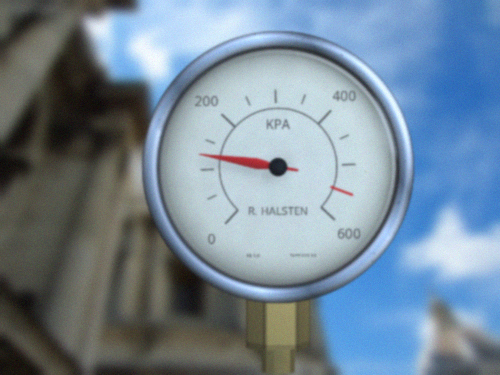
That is **125** kPa
